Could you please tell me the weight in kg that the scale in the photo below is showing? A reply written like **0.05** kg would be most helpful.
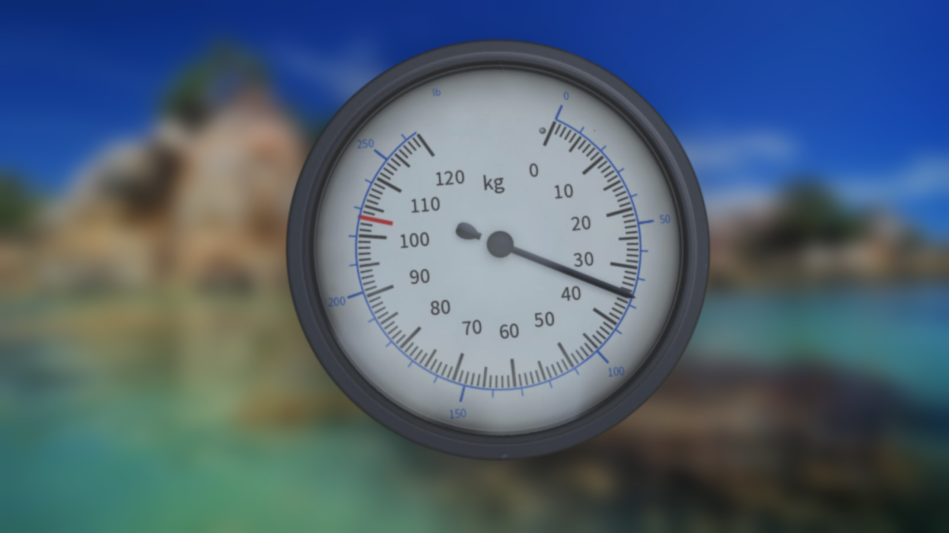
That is **35** kg
